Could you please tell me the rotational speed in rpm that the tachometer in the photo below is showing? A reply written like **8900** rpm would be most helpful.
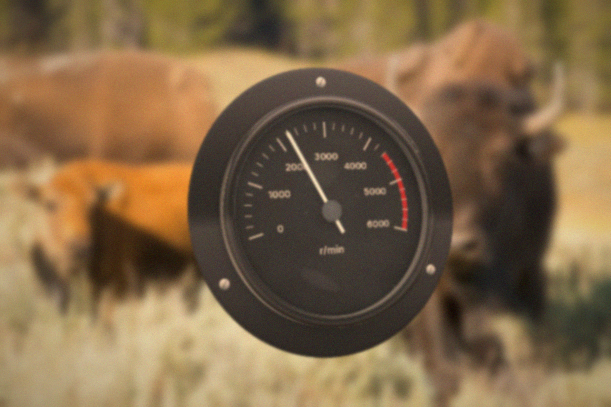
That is **2200** rpm
